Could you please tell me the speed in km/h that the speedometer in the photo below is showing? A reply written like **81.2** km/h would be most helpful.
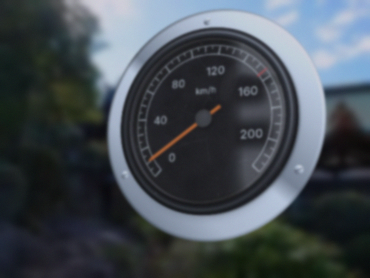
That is **10** km/h
